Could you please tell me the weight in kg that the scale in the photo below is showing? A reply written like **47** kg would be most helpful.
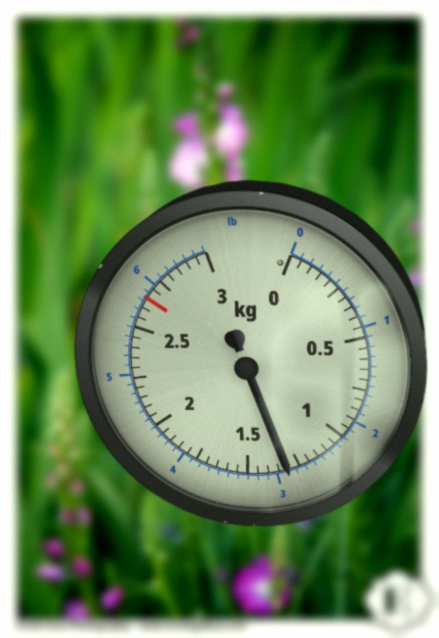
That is **1.3** kg
